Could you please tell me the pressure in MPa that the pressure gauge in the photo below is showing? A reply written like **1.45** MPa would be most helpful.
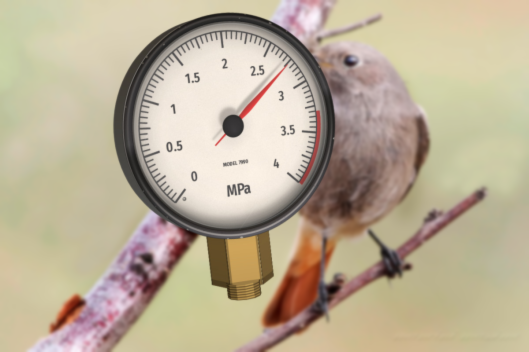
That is **2.75** MPa
